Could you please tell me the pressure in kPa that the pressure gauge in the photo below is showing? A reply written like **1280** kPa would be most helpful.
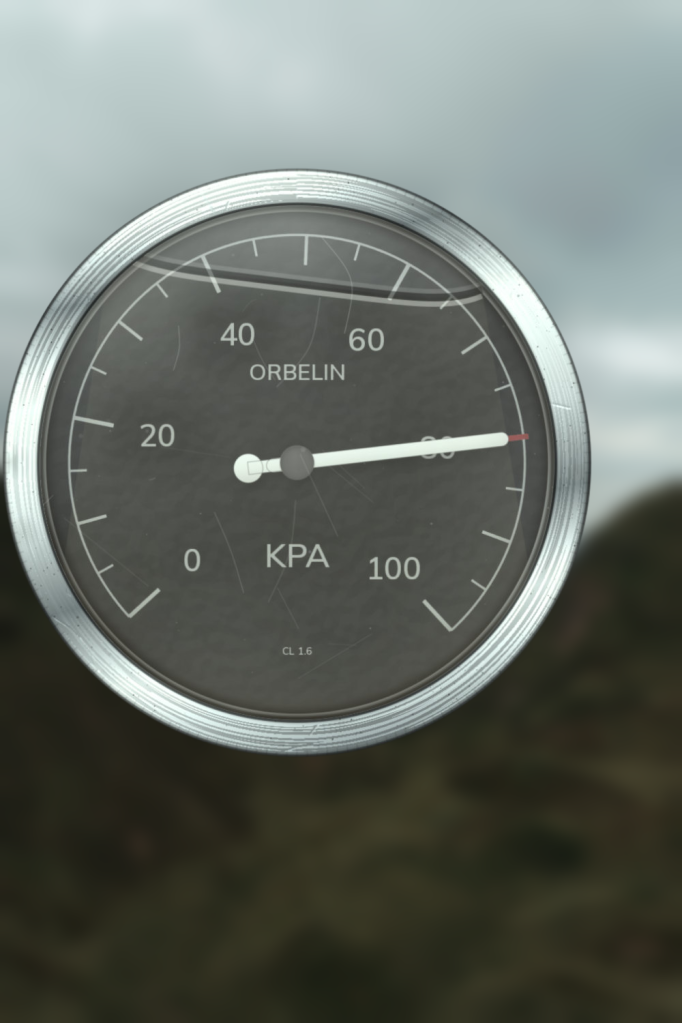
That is **80** kPa
